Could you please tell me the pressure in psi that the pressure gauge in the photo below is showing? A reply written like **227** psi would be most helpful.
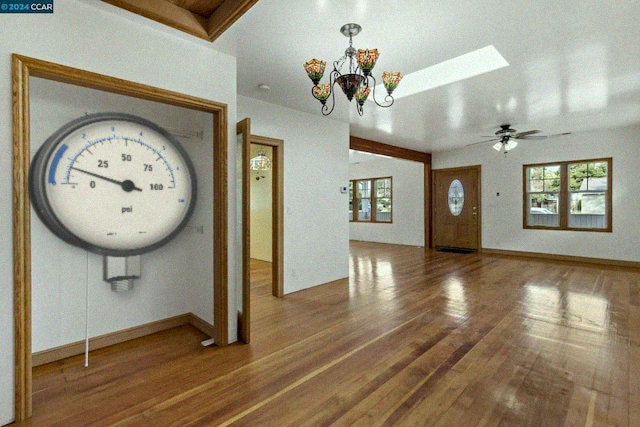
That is **10** psi
